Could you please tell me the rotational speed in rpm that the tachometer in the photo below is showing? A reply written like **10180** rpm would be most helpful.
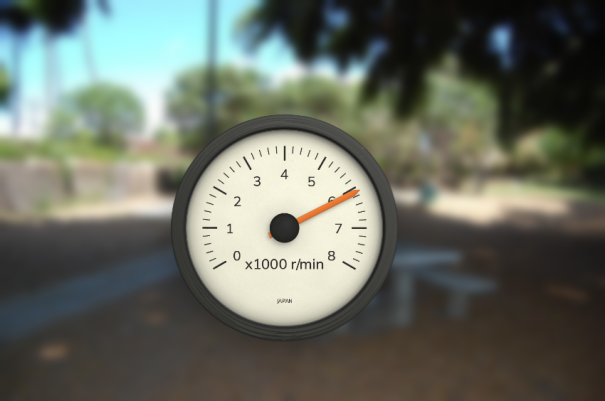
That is **6100** rpm
